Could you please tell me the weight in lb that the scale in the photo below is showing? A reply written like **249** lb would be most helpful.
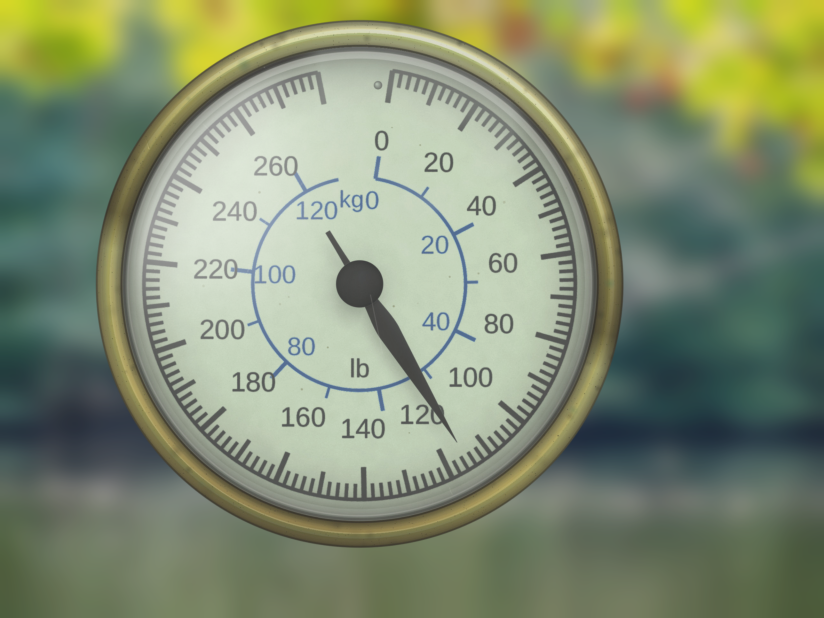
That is **115** lb
